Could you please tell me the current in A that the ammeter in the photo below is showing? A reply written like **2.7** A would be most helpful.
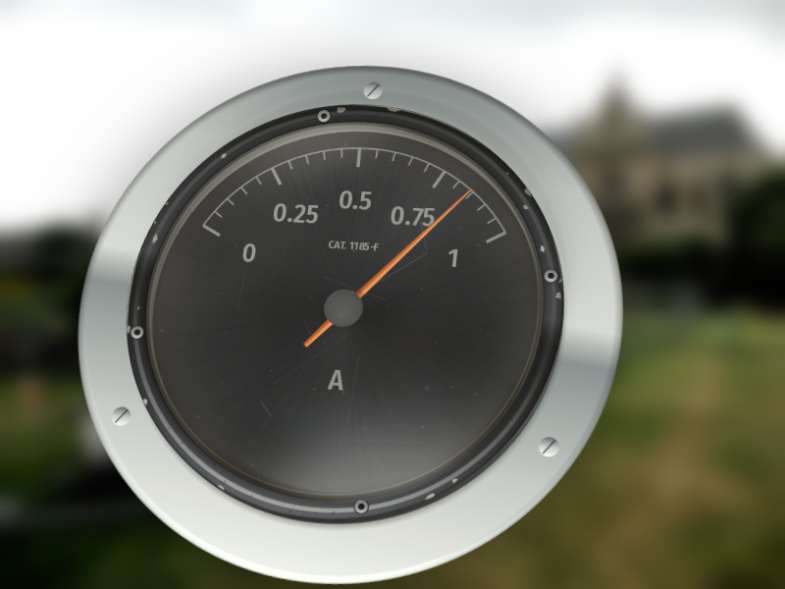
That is **0.85** A
